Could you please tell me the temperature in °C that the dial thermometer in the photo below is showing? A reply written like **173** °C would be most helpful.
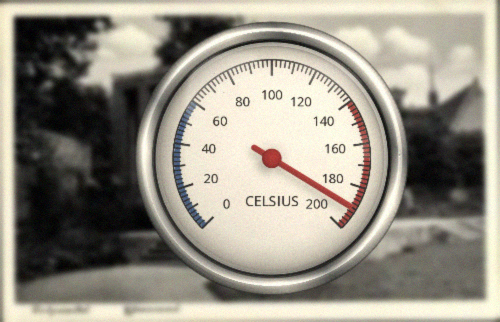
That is **190** °C
